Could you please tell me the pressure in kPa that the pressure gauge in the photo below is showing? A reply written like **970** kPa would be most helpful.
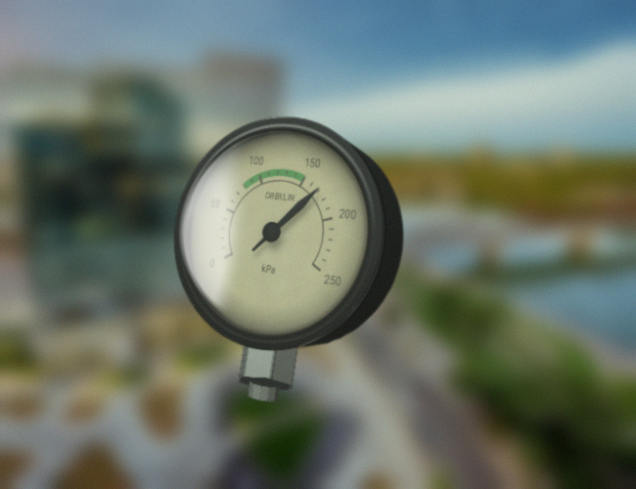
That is **170** kPa
